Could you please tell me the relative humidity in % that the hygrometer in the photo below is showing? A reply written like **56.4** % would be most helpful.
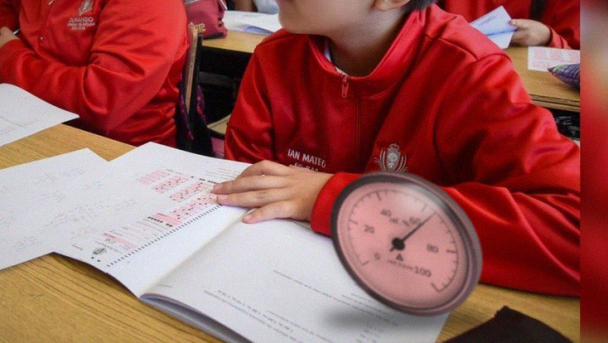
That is **64** %
